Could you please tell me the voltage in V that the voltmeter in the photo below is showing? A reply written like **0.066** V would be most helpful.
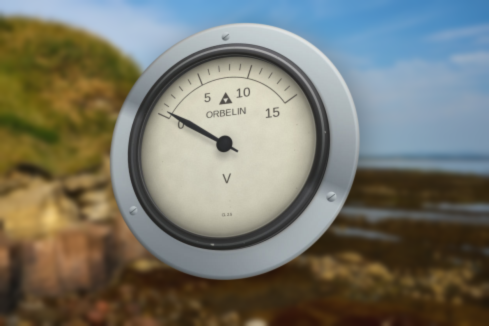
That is **0.5** V
